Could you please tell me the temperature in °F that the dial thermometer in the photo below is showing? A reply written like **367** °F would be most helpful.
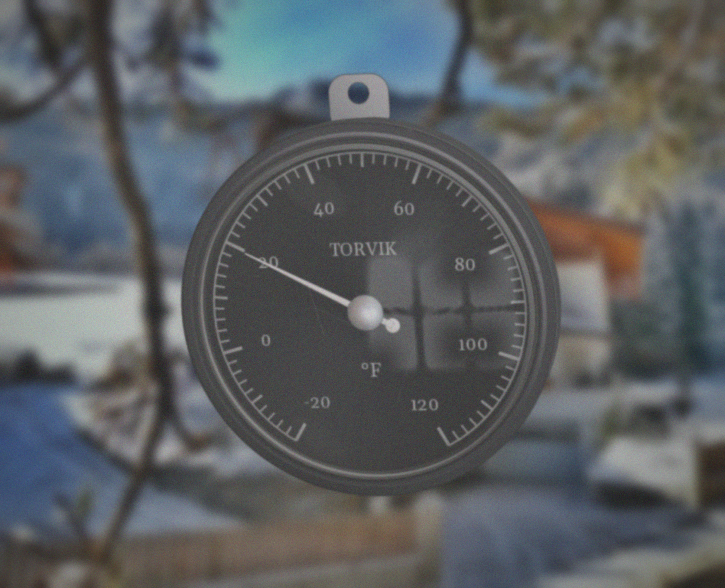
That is **20** °F
